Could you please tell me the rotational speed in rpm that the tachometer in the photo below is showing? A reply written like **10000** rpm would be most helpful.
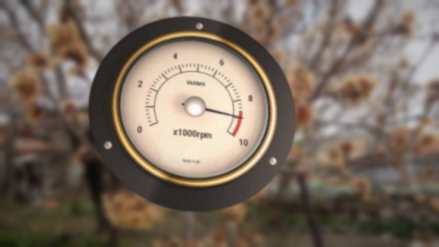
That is **9000** rpm
